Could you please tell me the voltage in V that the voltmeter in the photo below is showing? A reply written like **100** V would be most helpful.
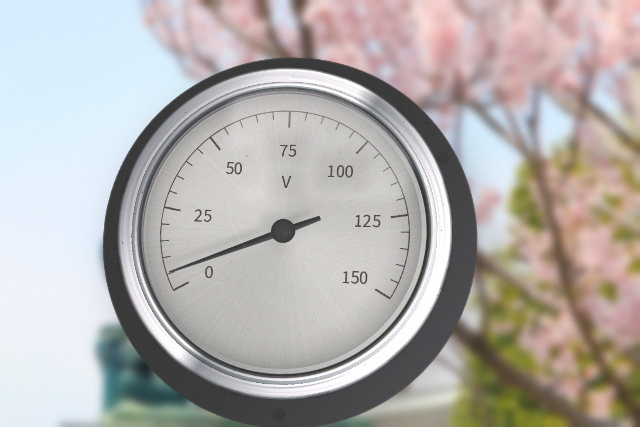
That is **5** V
